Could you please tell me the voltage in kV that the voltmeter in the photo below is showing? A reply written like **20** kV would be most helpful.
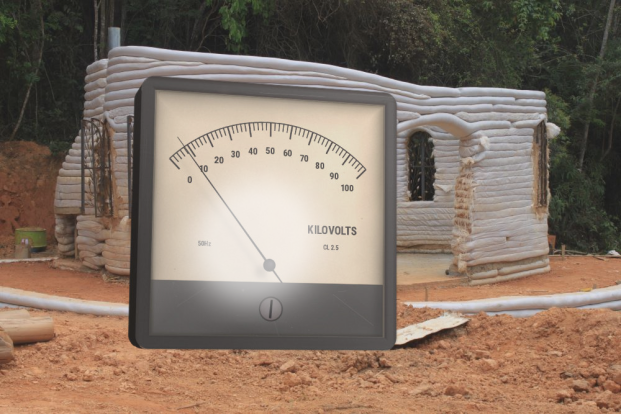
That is **8** kV
